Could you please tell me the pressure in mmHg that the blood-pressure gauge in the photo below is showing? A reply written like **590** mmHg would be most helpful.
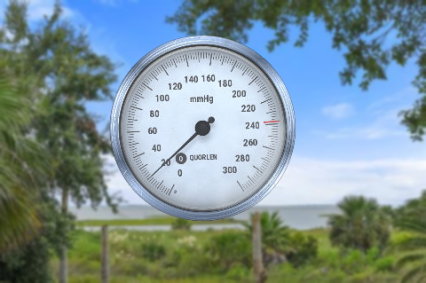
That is **20** mmHg
